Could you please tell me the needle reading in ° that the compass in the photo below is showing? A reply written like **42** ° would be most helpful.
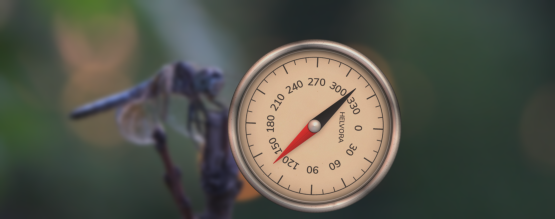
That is **135** °
